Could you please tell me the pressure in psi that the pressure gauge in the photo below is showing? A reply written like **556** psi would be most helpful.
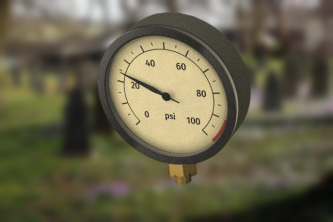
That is **25** psi
